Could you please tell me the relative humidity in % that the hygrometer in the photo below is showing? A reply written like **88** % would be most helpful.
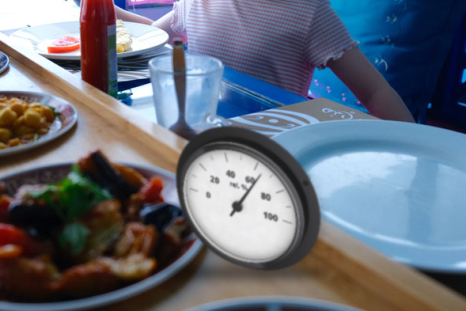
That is **65** %
